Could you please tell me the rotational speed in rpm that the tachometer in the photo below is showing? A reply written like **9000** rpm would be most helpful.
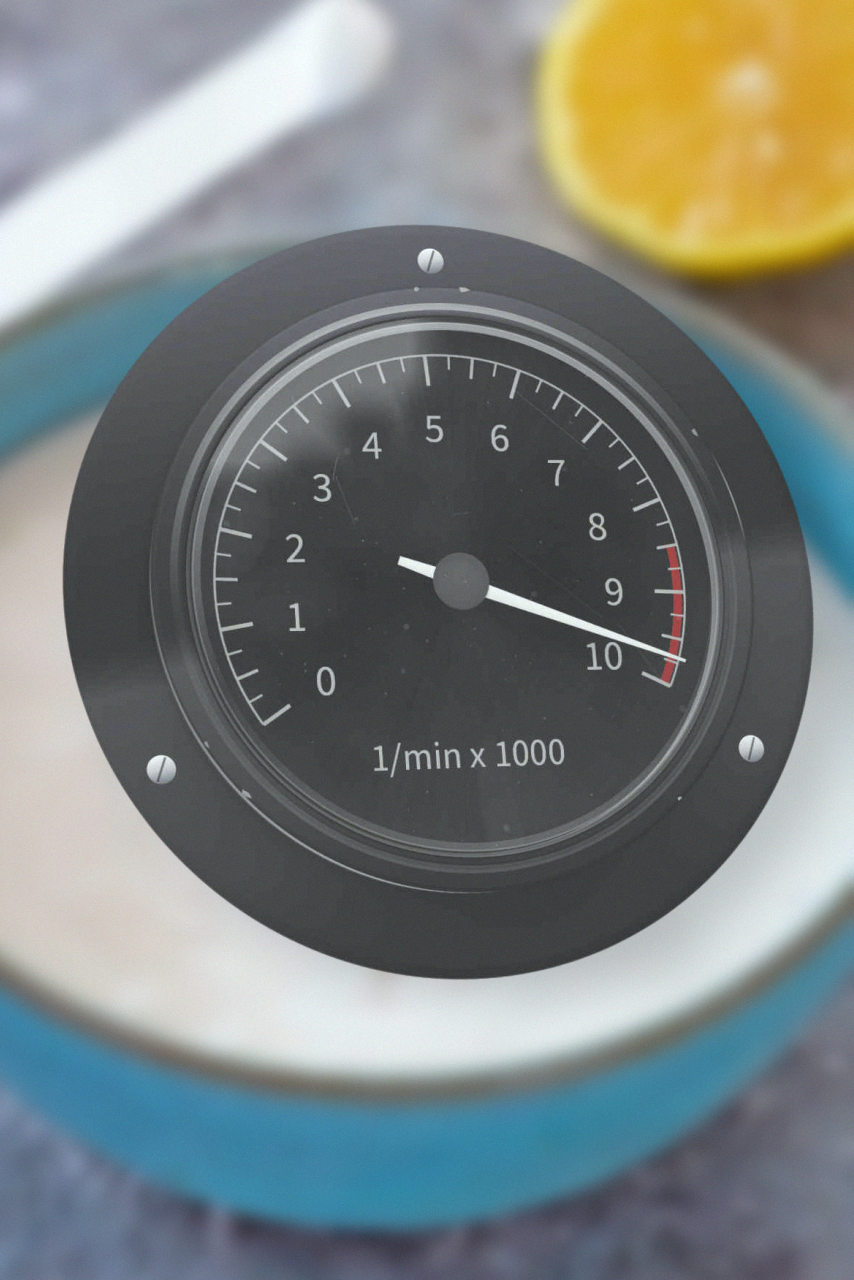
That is **9750** rpm
